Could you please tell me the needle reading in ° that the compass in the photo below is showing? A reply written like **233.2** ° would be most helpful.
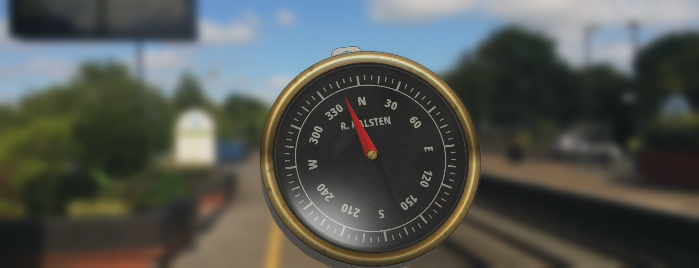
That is **345** °
